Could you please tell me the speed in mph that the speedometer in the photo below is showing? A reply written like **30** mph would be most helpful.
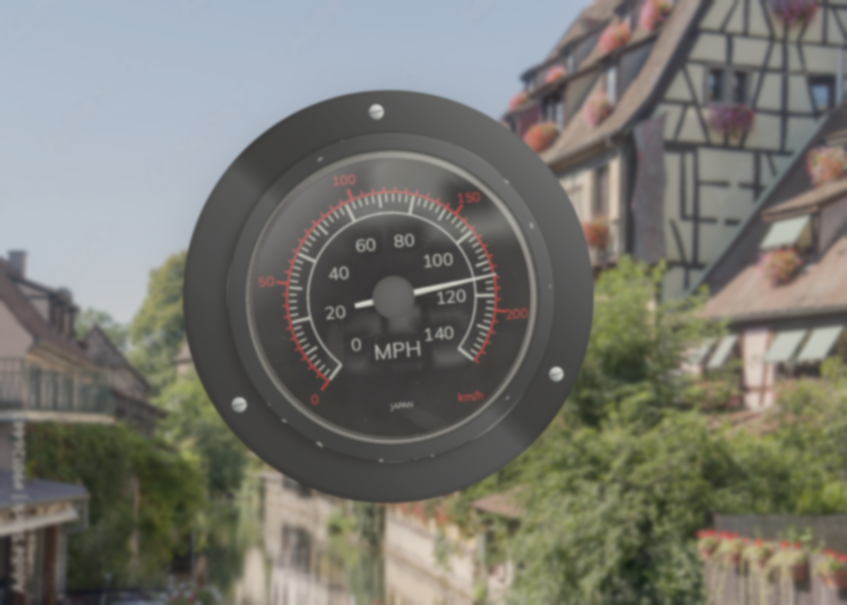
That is **114** mph
